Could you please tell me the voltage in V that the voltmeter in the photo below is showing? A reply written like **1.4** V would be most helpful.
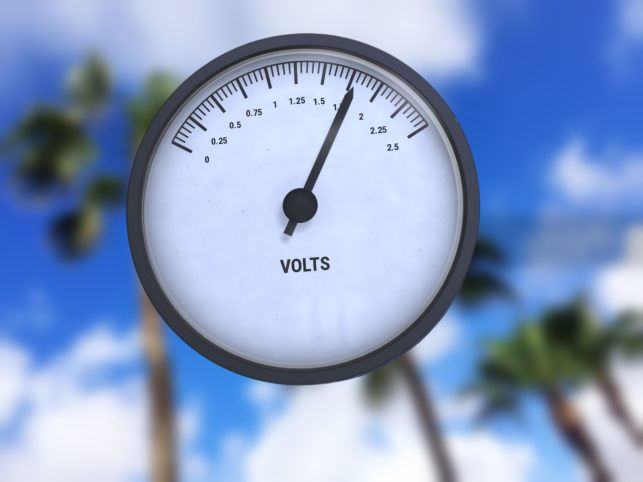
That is **1.8** V
